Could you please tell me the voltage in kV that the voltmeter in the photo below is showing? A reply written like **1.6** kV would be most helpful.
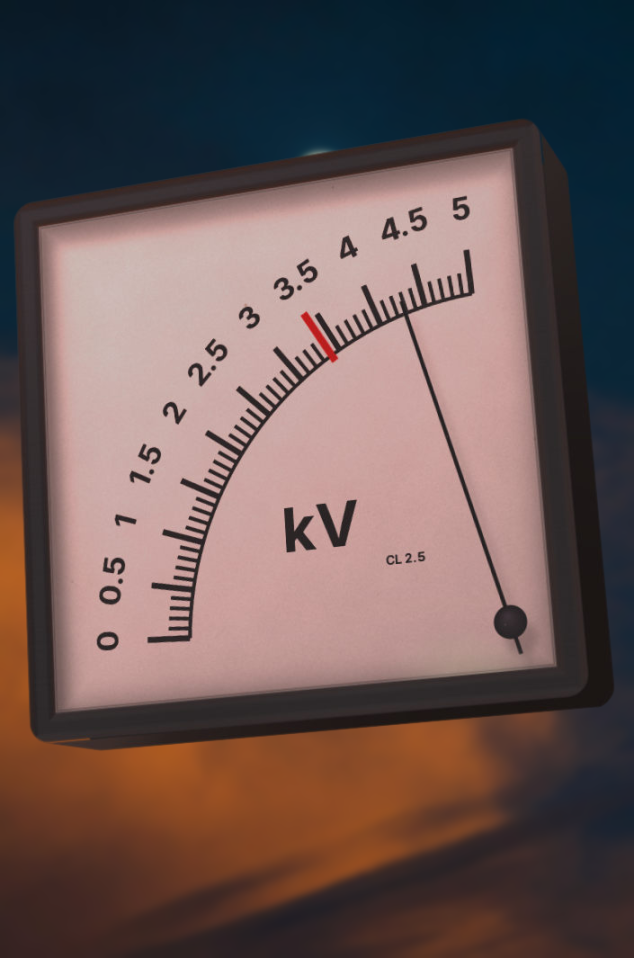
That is **4.3** kV
